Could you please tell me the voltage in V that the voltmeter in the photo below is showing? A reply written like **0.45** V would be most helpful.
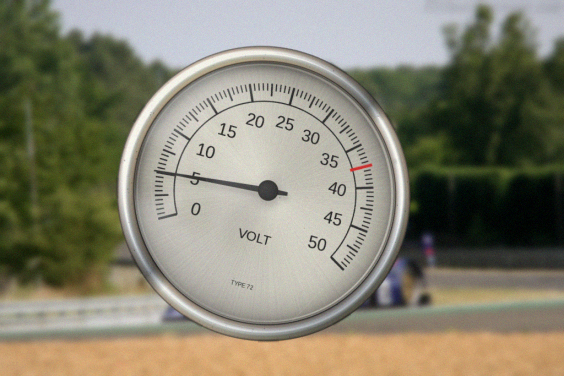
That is **5** V
